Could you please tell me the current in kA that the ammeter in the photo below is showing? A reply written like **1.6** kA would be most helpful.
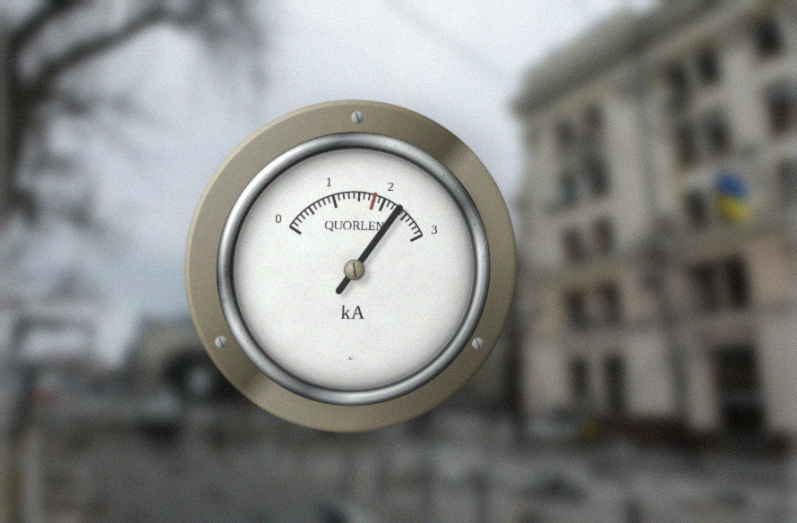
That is **2.3** kA
